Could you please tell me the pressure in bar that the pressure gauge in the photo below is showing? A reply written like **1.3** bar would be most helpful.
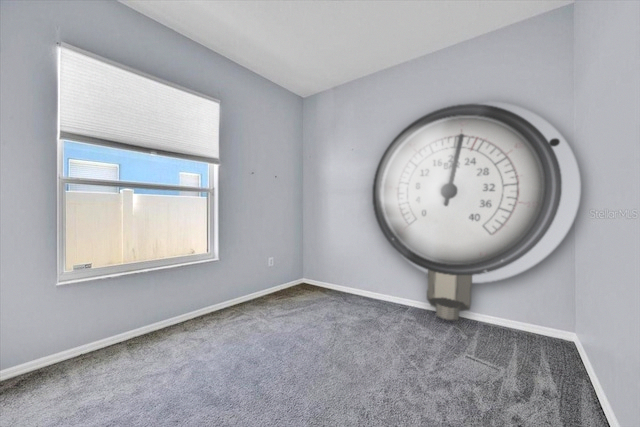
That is **21** bar
